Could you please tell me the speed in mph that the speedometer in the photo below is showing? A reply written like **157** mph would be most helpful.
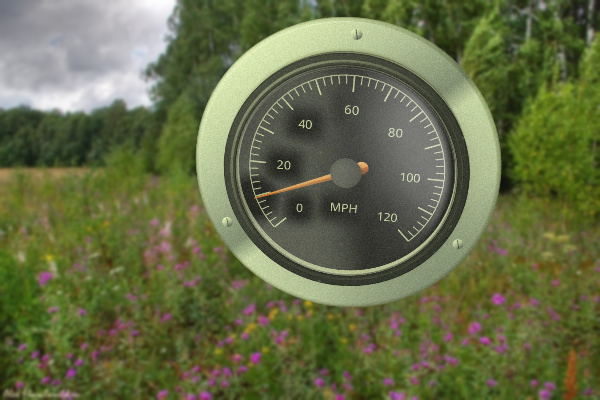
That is **10** mph
